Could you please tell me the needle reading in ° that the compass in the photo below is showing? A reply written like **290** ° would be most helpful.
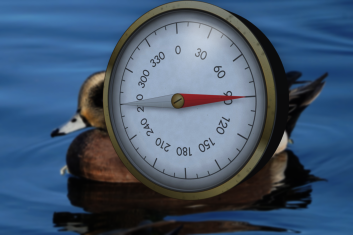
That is **90** °
